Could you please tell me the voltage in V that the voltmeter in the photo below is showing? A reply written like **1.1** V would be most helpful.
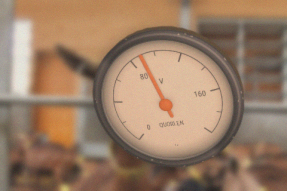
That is **90** V
